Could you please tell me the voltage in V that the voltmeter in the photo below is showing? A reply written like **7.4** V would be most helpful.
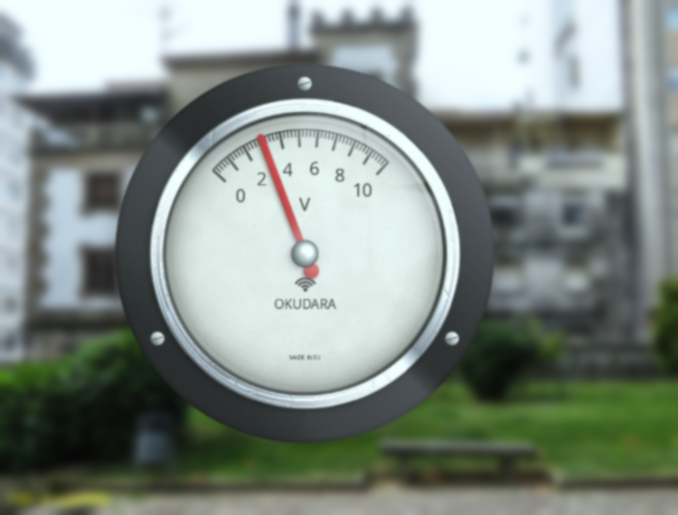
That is **3** V
